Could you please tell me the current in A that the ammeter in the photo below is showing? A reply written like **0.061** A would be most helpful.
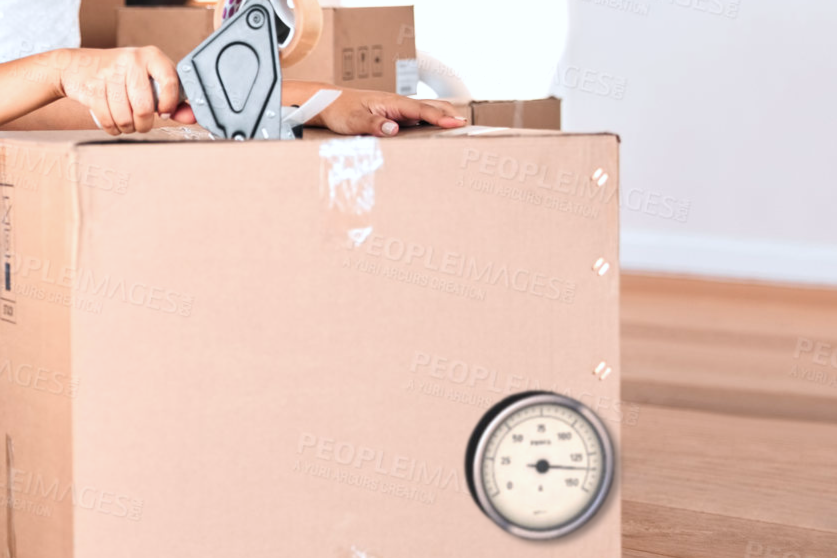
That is **135** A
